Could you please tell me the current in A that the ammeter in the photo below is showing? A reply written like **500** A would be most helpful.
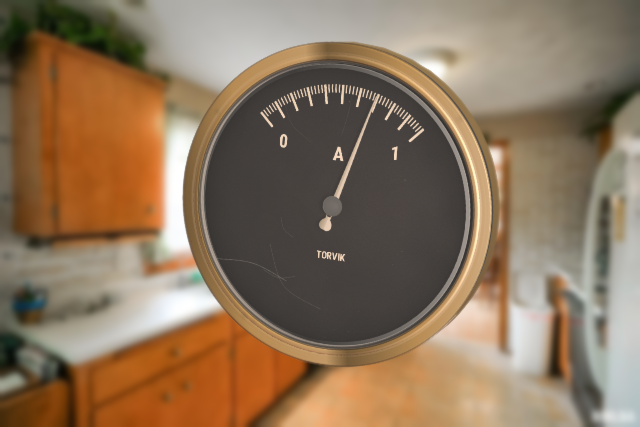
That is **0.7** A
